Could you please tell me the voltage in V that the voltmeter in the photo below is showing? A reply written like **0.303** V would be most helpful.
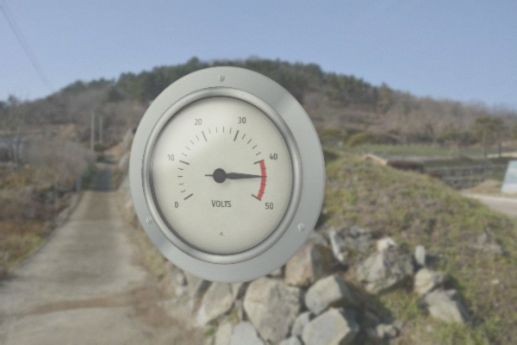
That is **44** V
